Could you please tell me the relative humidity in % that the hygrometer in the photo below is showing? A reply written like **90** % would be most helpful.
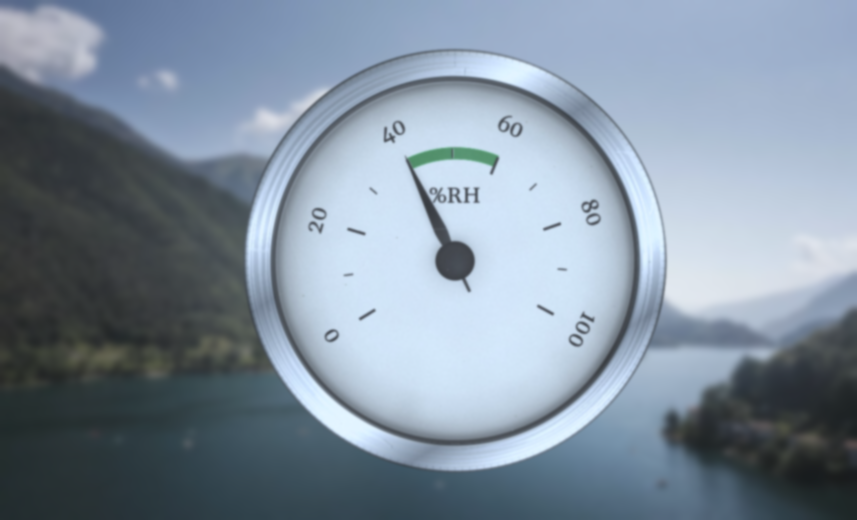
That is **40** %
